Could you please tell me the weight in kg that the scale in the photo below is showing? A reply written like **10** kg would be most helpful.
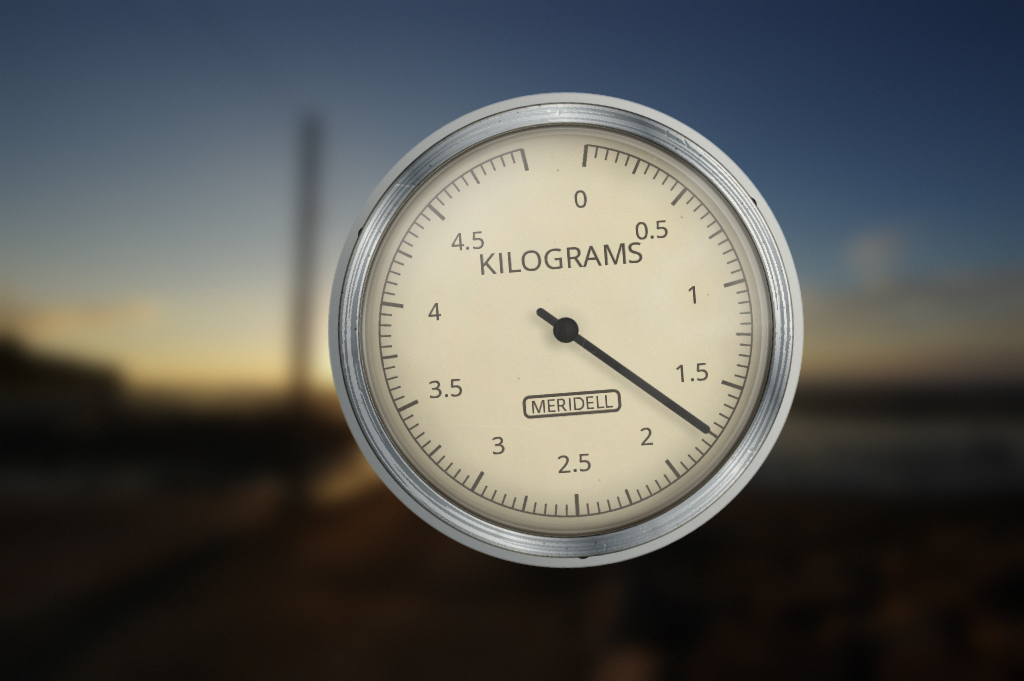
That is **1.75** kg
